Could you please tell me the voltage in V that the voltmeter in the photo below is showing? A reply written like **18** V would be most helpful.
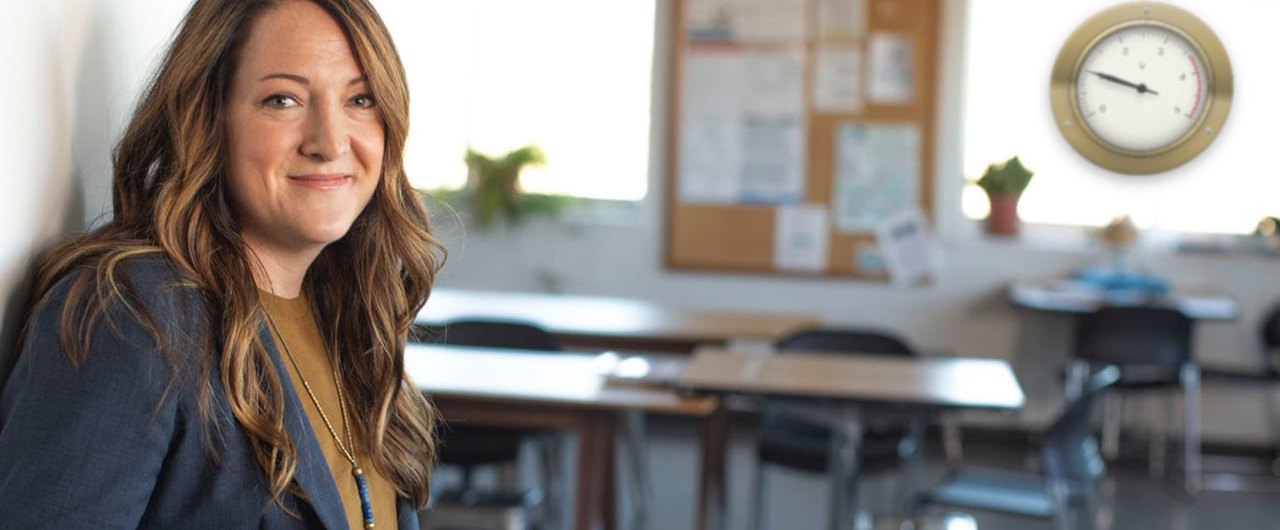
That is **1** V
